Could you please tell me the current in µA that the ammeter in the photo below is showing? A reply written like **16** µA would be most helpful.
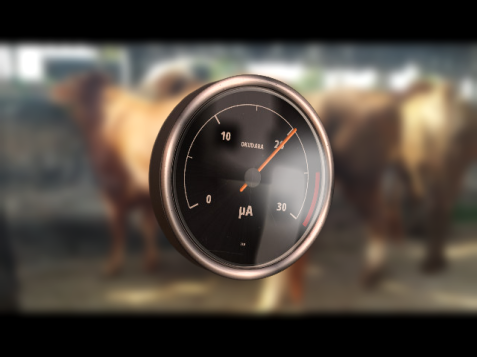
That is **20** µA
